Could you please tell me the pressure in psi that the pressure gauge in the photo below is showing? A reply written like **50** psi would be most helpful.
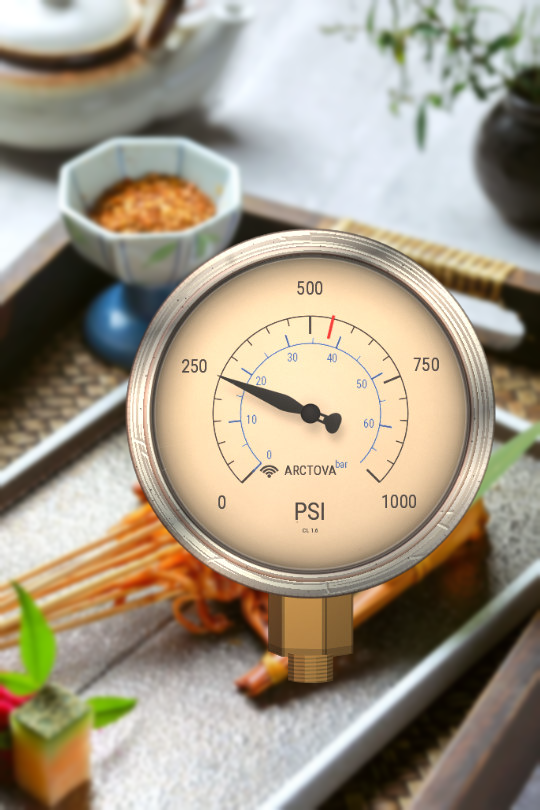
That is **250** psi
